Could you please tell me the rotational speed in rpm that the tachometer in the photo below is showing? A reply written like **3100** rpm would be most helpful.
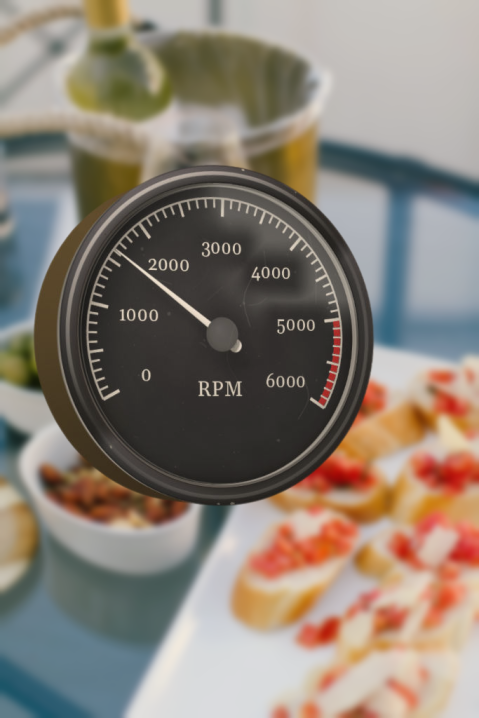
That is **1600** rpm
